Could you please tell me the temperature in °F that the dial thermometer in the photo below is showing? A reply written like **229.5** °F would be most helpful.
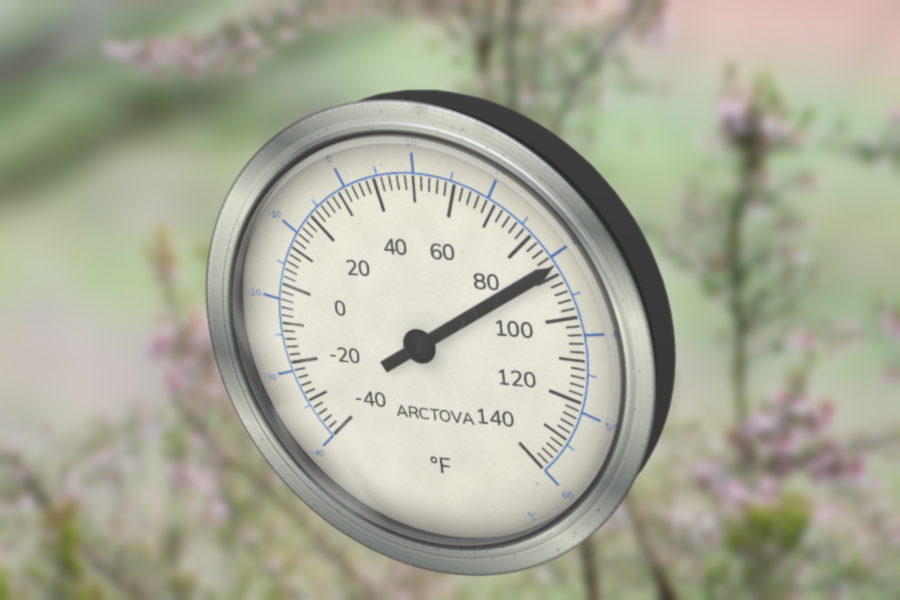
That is **88** °F
